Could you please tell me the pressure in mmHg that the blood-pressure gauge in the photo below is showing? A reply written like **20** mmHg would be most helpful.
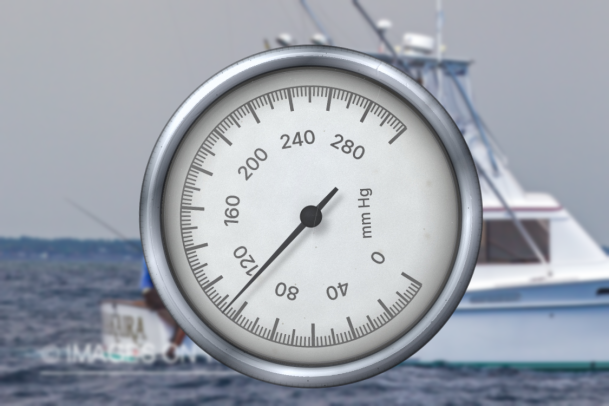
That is **106** mmHg
